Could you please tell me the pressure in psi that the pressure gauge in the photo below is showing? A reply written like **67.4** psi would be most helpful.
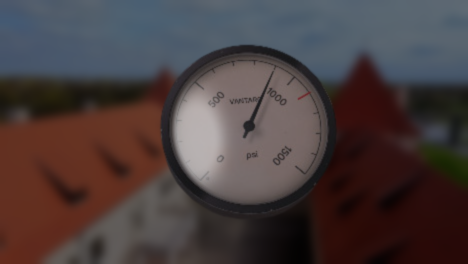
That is **900** psi
